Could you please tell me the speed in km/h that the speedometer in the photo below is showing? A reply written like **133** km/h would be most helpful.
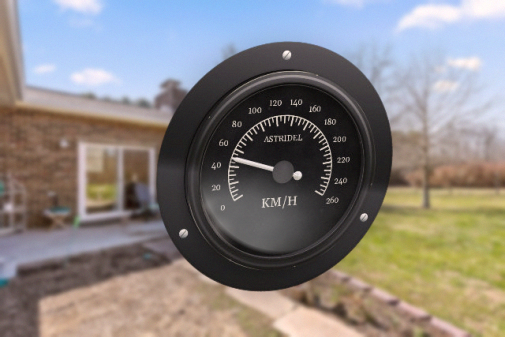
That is **50** km/h
